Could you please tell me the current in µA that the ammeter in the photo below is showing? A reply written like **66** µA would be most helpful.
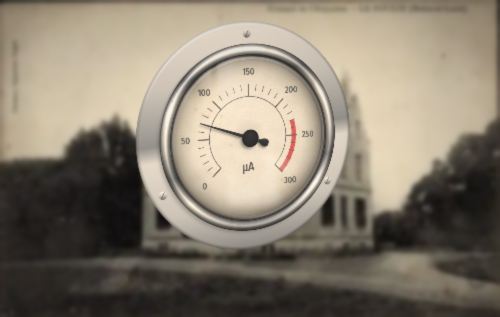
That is **70** µA
